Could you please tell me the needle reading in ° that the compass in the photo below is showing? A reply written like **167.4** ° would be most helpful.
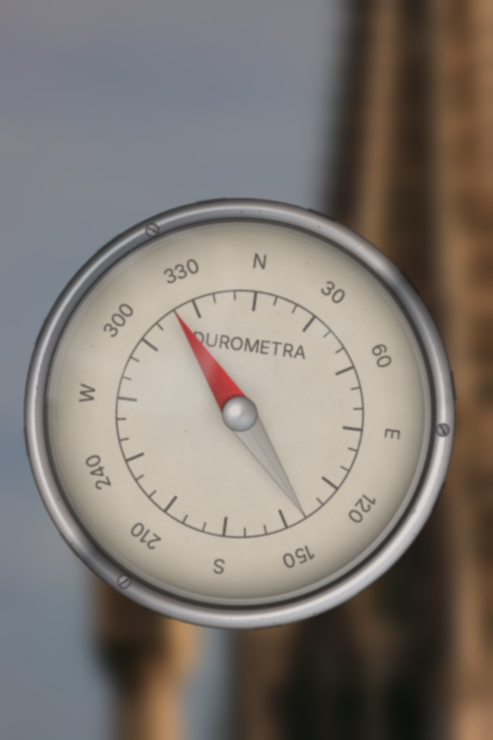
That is **320** °
